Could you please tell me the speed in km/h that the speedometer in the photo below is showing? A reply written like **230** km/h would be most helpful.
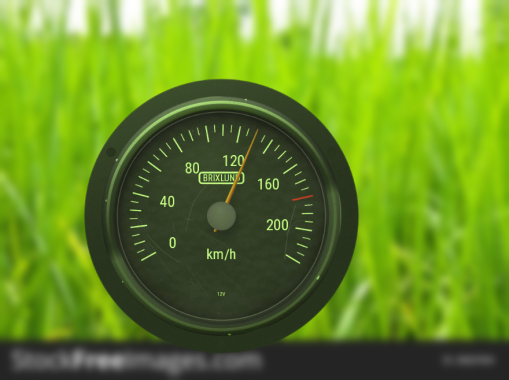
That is **130** km/h
